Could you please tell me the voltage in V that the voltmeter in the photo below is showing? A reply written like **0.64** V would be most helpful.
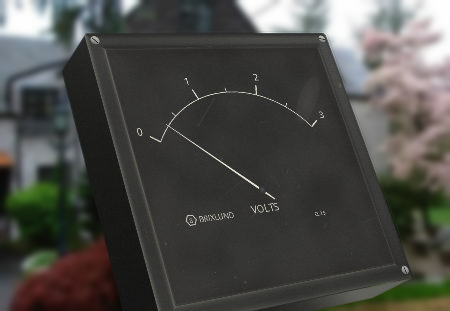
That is **0.25** V
